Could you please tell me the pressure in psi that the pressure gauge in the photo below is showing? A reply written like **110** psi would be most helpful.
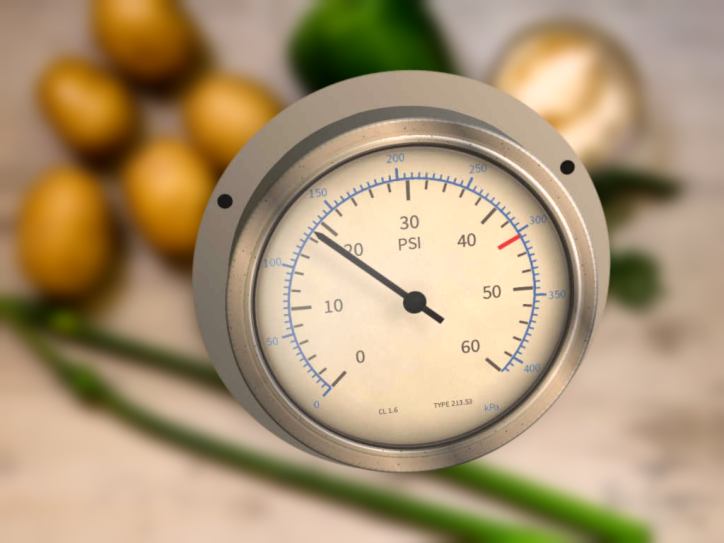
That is **19** psi
